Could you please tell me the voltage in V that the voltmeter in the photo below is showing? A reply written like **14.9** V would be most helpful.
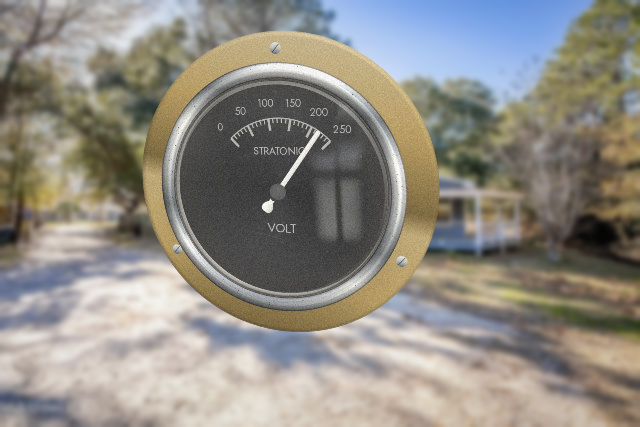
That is **220** V
